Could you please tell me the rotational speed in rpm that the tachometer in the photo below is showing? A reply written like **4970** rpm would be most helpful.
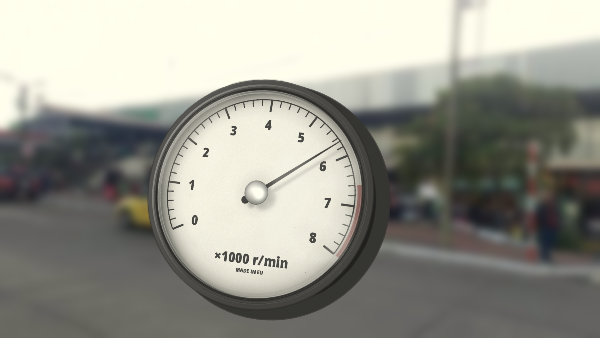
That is **5700** rpm
